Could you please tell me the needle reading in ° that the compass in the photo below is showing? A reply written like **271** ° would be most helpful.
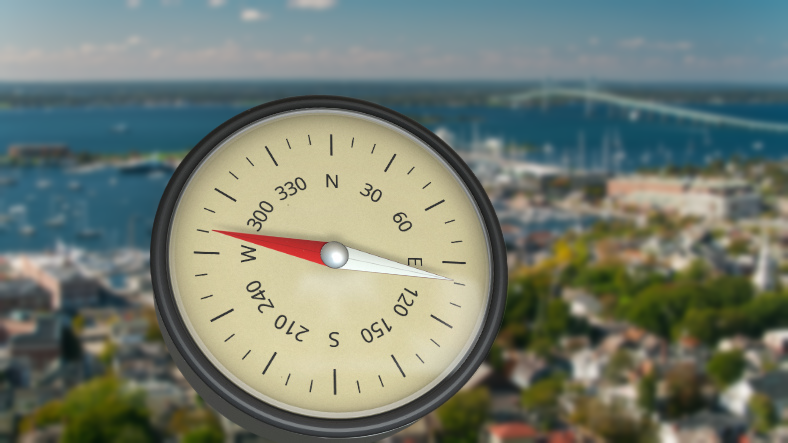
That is **280** °
